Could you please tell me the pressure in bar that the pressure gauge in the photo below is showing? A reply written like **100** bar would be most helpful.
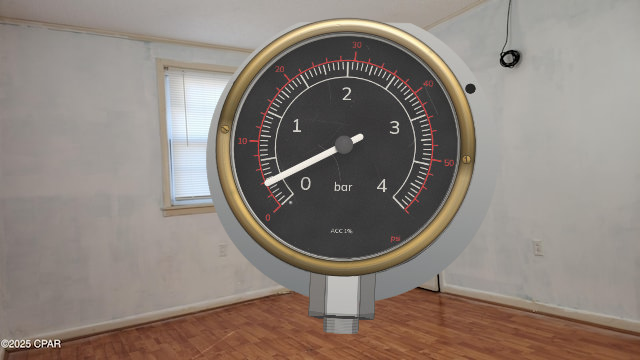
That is **0.25** bar
